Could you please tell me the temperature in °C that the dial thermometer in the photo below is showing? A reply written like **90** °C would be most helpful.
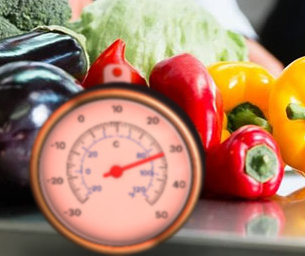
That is **30** °C
